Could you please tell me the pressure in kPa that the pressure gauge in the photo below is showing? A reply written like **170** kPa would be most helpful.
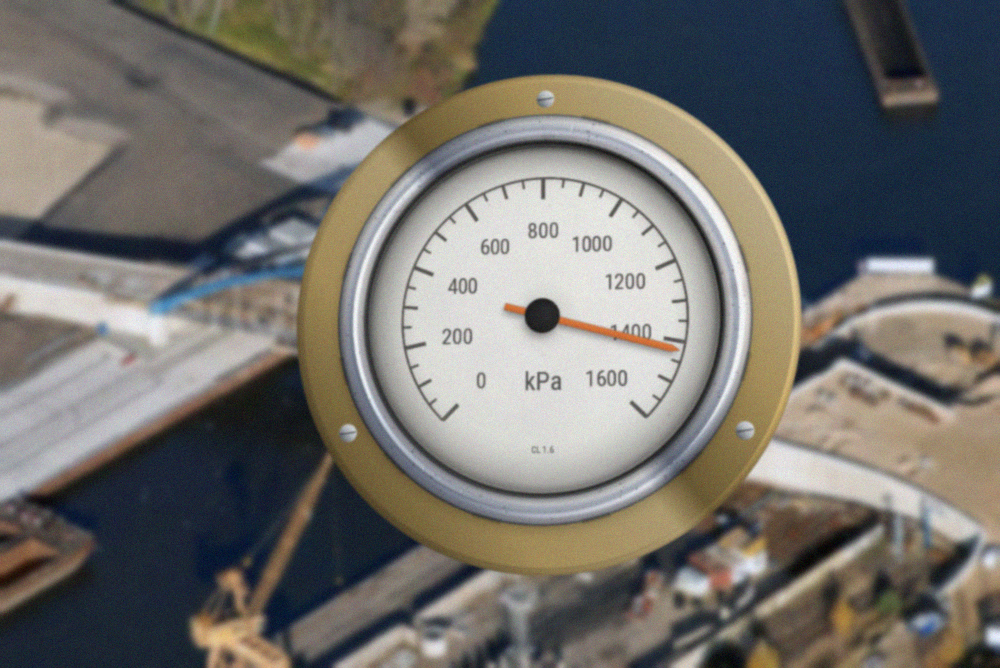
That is **1425** kPa
